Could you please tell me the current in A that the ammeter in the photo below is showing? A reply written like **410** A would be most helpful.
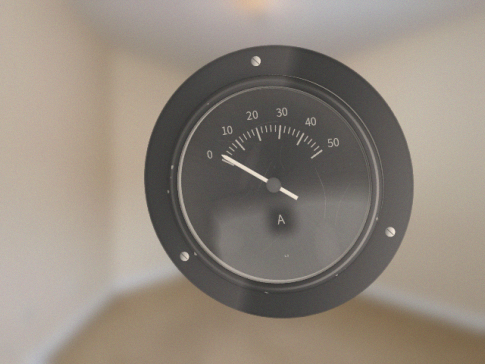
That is **2** A
